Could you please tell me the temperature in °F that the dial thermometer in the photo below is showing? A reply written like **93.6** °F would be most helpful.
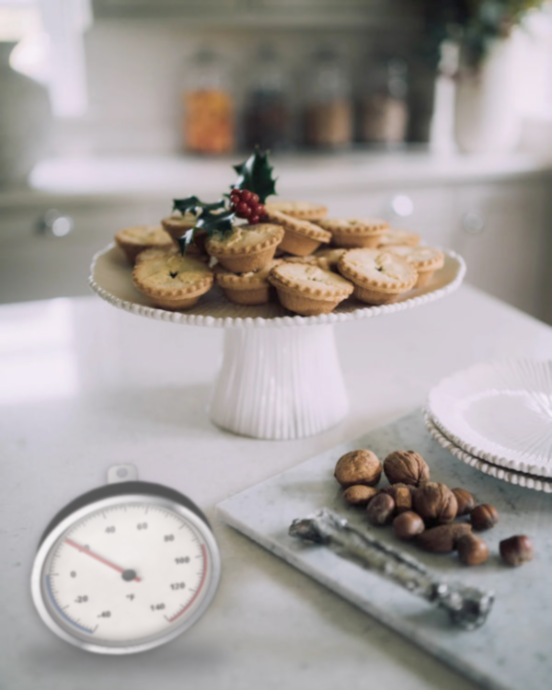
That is **20** °F
